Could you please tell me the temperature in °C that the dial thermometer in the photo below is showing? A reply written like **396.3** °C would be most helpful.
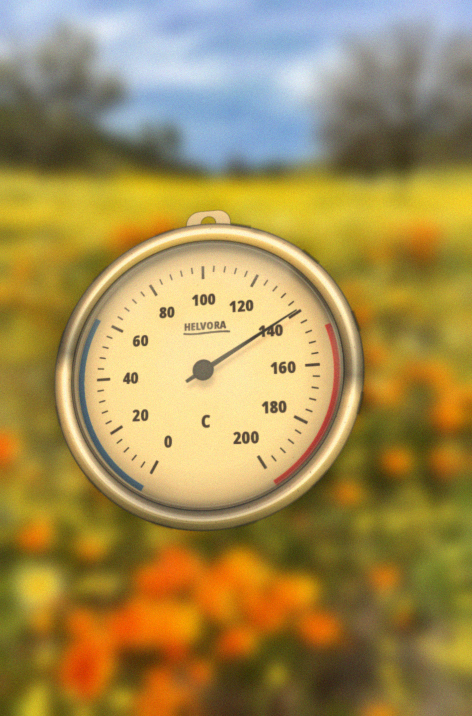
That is **140** °C
